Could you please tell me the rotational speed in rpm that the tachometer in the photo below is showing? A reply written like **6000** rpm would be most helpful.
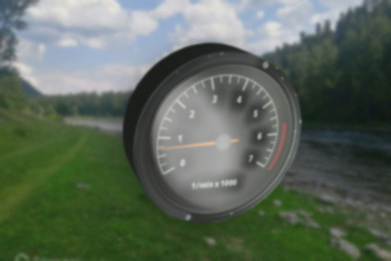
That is **750** rpm
